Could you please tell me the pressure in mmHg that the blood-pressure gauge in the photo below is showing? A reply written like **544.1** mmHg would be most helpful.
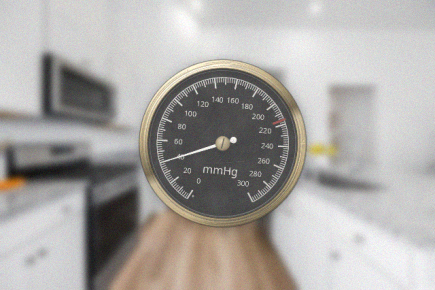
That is **40** mmHg
